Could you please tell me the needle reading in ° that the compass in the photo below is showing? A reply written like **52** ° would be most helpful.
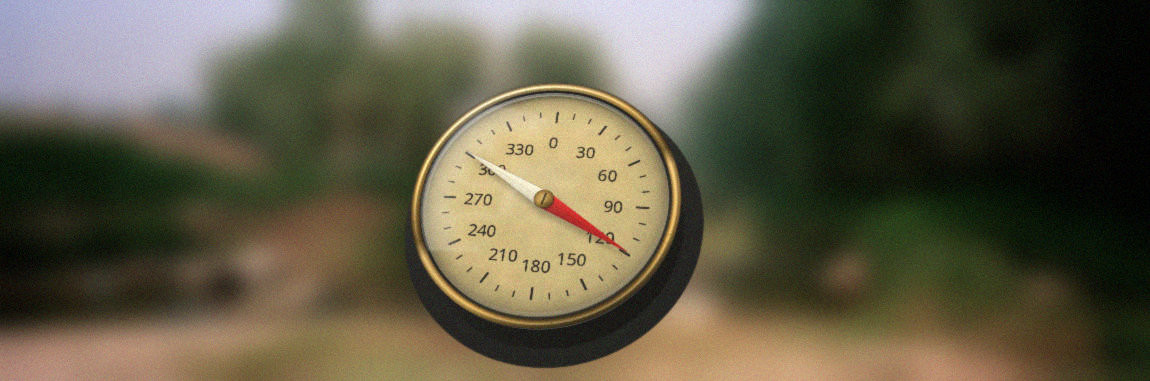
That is **120** °
